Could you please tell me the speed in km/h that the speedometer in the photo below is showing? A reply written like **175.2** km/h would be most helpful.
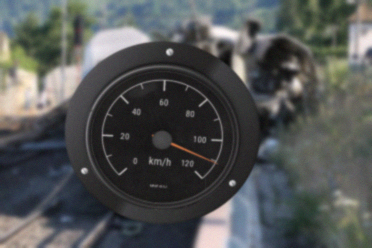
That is **110** km/h
